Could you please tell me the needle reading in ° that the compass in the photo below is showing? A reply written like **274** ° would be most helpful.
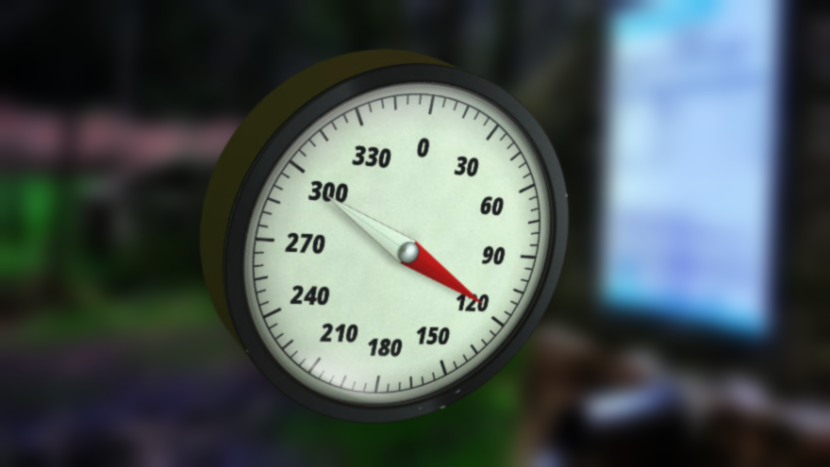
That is **117.5** °
